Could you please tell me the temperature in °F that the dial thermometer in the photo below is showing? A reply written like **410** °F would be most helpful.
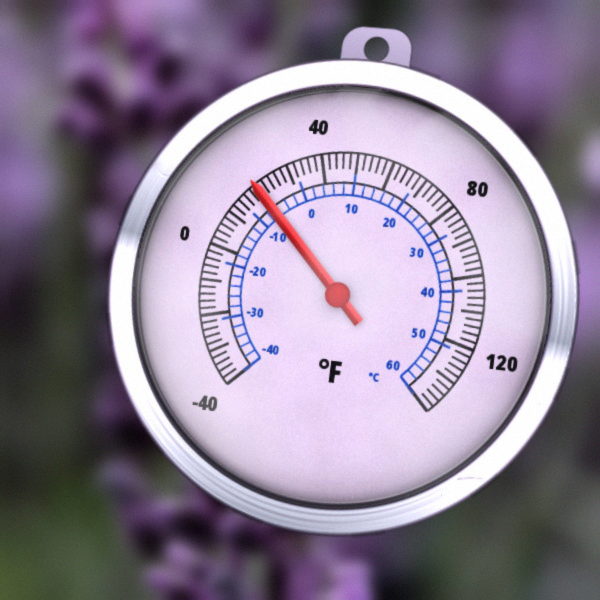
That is **20** °F
